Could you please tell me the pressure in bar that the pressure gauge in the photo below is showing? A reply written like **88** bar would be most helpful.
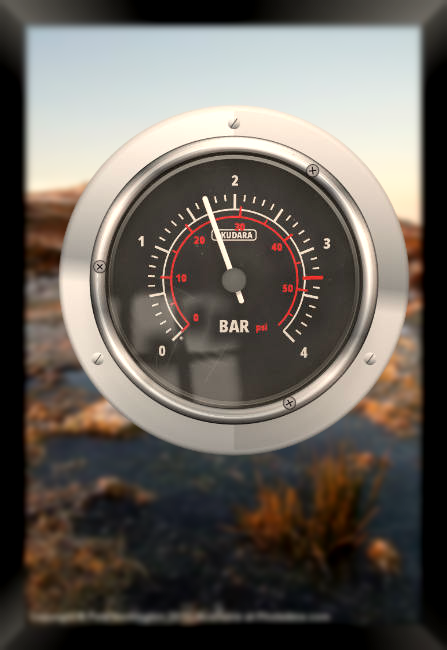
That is **1.7** bar
